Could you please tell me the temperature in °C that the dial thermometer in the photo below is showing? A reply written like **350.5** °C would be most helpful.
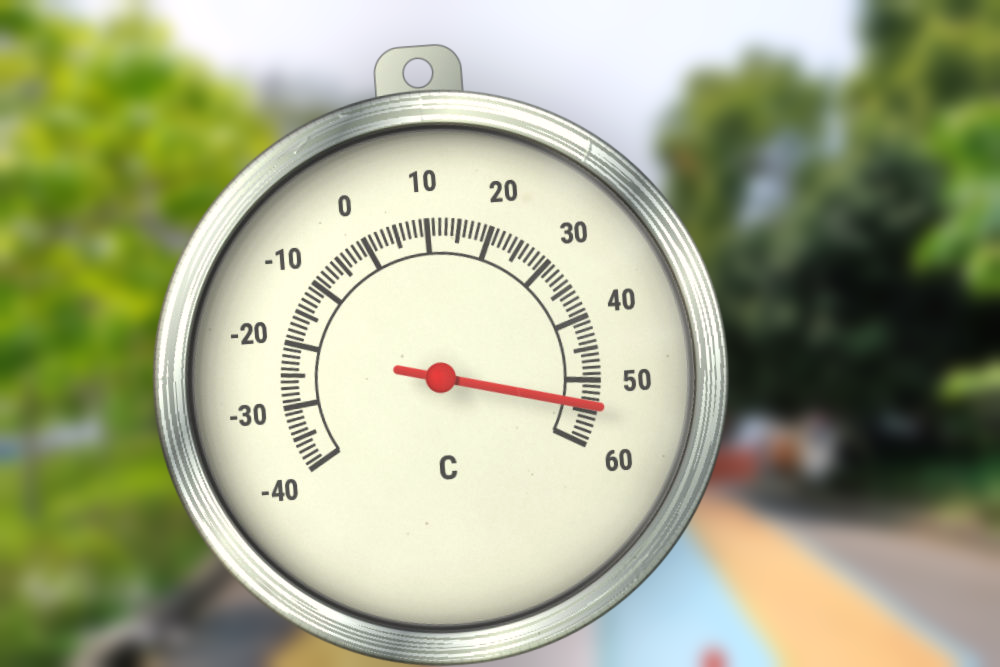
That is **54** °C
